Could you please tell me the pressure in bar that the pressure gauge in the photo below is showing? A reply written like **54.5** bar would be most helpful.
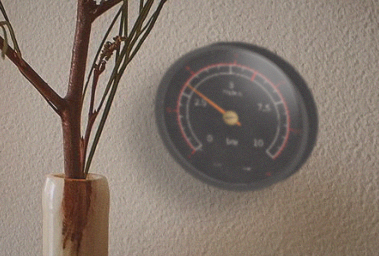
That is **3** bar
